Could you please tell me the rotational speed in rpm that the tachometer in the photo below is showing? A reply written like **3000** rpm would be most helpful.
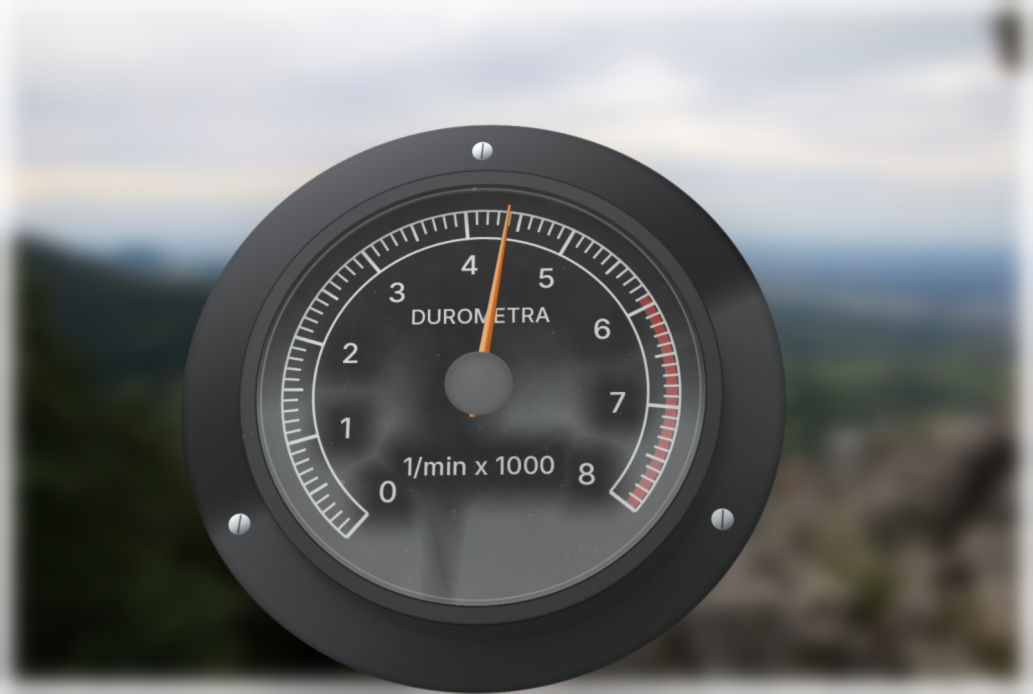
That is **4400** rpm
